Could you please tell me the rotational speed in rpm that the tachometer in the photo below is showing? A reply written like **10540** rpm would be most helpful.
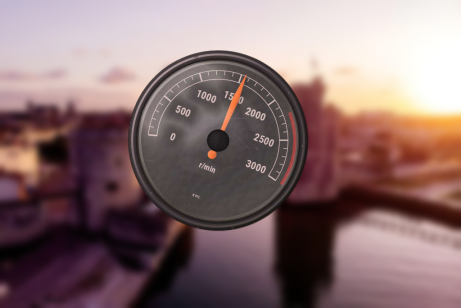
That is **1550** rpm
